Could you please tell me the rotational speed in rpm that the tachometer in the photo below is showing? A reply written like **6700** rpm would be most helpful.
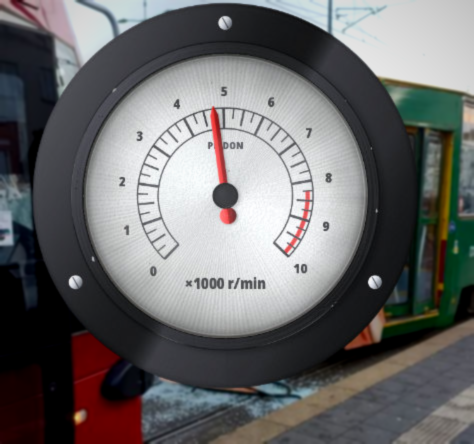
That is **4750** rpm
